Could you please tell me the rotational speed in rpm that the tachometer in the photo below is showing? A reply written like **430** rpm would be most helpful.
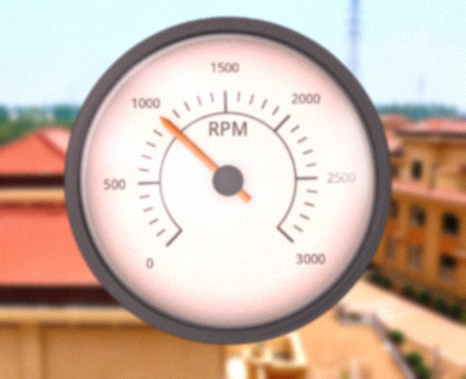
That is **1000** rpm
